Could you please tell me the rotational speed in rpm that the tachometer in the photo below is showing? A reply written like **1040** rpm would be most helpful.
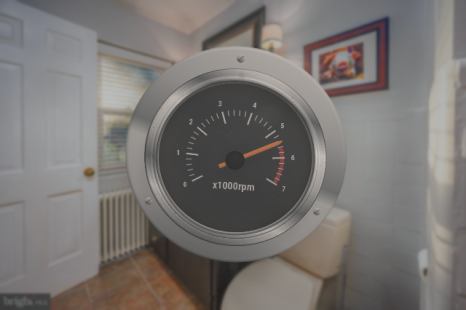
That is **5400** rpm
